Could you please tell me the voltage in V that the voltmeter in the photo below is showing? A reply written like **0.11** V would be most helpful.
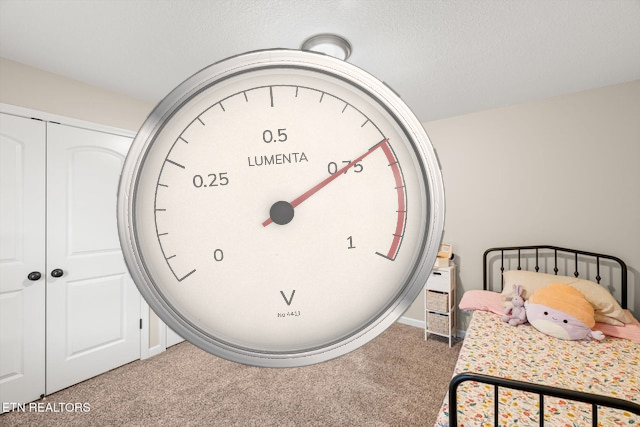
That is **0.75** V
